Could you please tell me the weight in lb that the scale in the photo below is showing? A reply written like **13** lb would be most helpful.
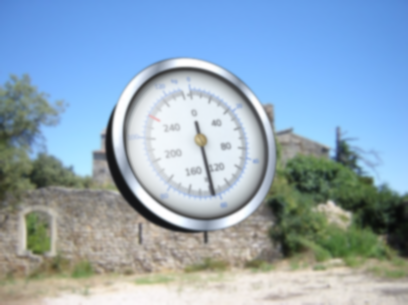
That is **140** lb
